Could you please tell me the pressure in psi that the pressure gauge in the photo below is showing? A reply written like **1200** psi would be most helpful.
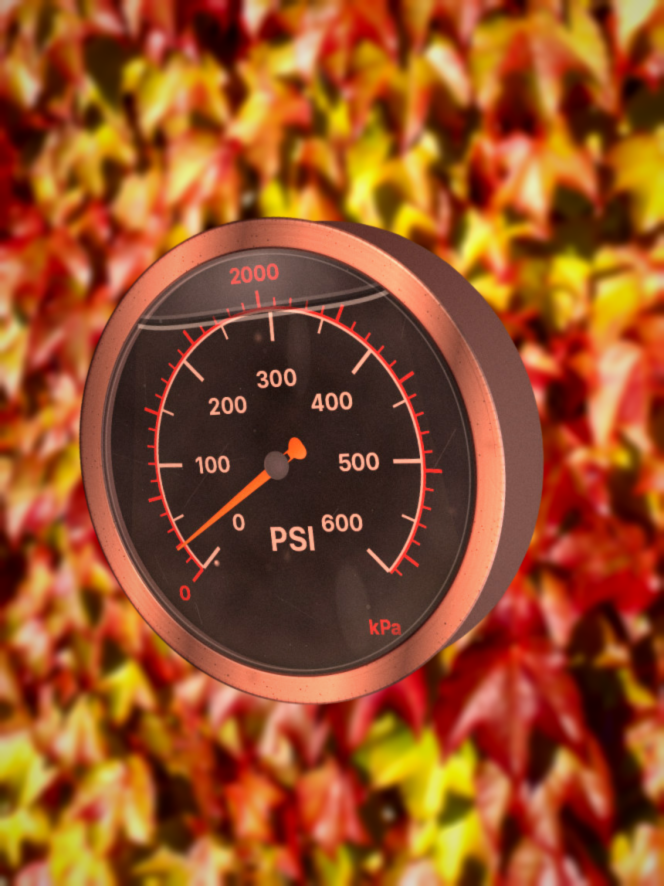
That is **25** psi
